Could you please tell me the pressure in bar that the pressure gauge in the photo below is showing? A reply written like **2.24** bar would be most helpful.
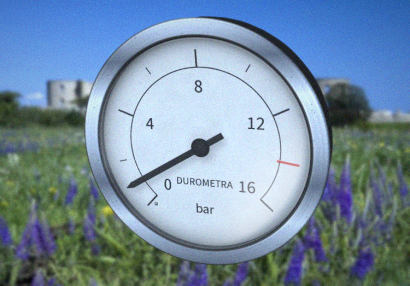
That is **1** bar
